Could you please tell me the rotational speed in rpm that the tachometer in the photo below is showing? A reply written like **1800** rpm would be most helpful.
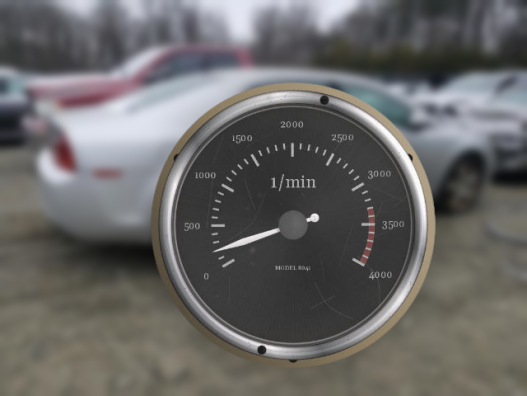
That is **200** rpm
